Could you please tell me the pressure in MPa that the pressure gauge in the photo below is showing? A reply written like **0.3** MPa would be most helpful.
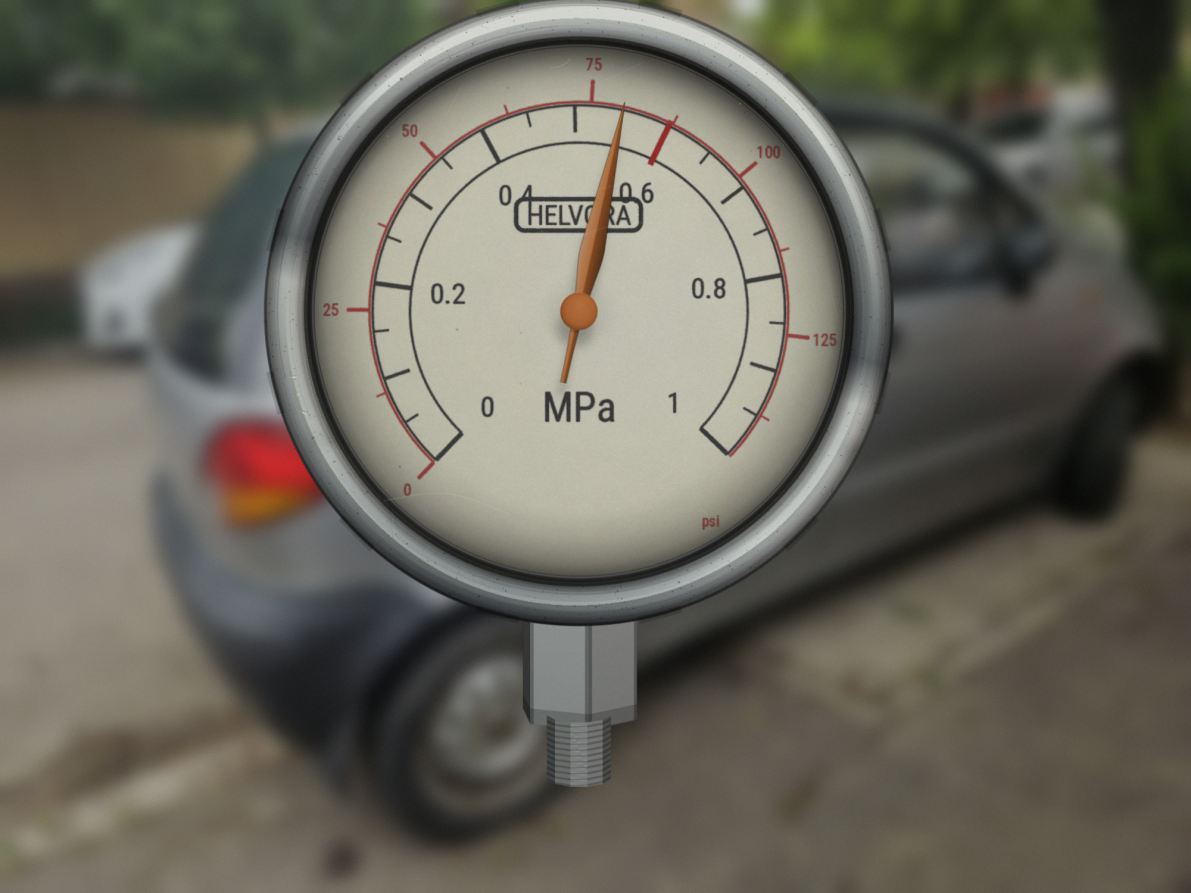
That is **0.55** MPa
